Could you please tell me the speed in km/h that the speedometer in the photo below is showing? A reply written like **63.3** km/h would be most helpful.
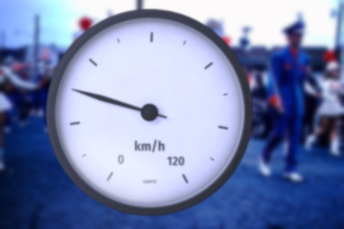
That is **30** km/h
